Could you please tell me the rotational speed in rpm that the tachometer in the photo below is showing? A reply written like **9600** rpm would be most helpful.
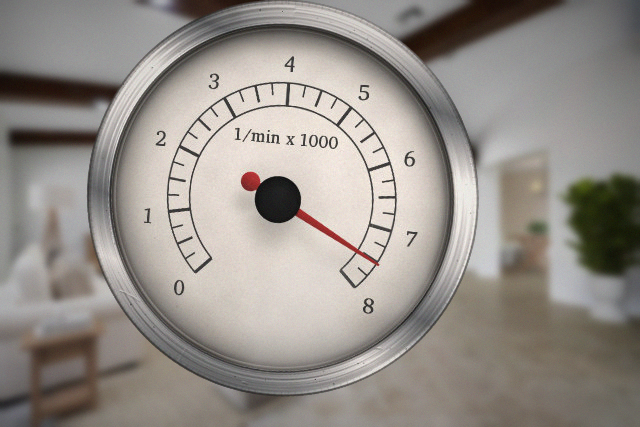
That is **7500** rpm
